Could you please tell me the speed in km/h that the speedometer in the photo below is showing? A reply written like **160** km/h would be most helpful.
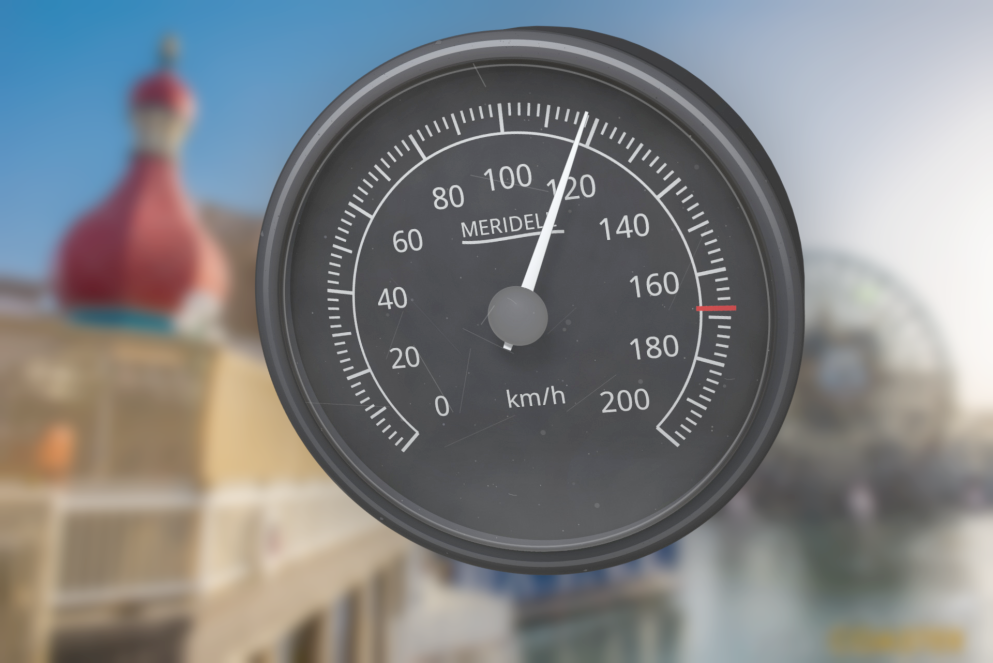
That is **118** km/h
